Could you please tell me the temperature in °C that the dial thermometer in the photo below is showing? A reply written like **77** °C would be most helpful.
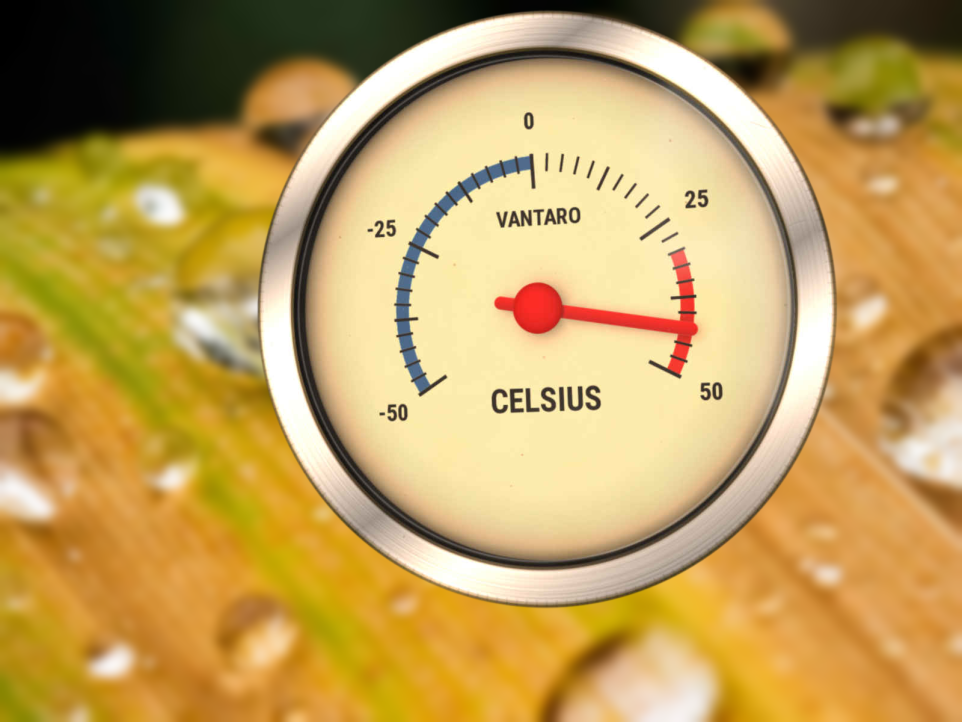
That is **42.5** °C
